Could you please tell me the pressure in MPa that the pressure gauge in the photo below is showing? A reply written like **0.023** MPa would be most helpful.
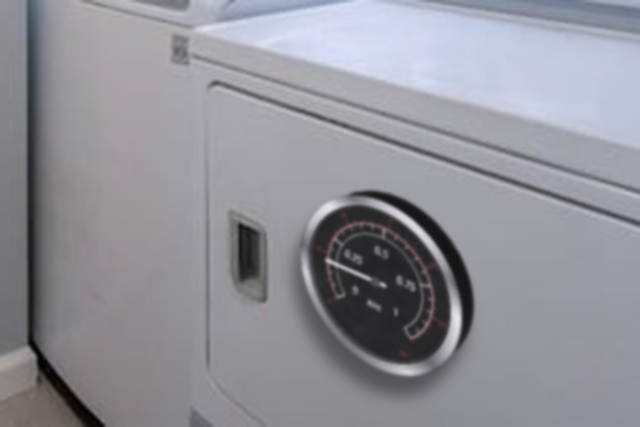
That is **0.15** MPa
